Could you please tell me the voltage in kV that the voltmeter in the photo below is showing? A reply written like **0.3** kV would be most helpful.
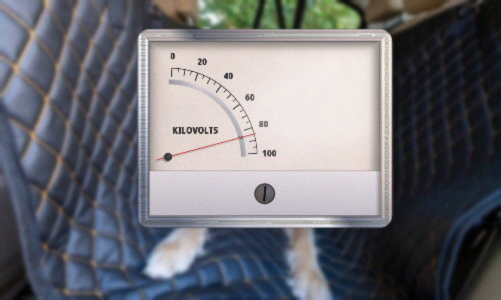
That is **85** kV
